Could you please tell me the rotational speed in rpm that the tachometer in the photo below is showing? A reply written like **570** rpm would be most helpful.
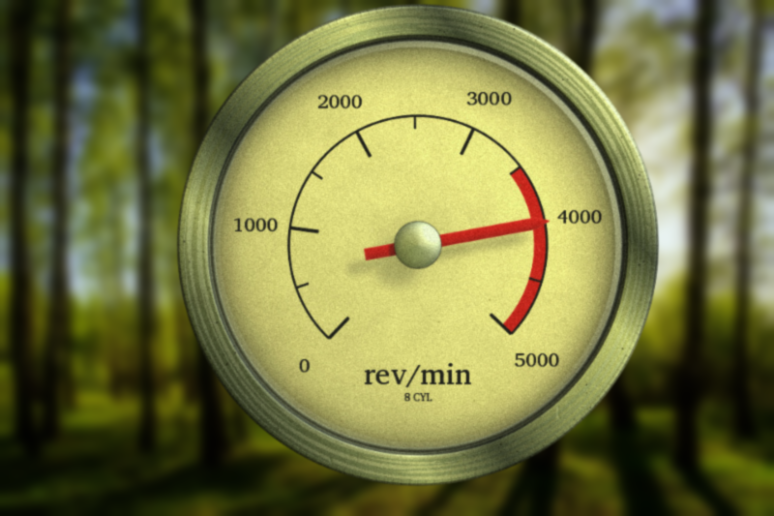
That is **4000** rpm
